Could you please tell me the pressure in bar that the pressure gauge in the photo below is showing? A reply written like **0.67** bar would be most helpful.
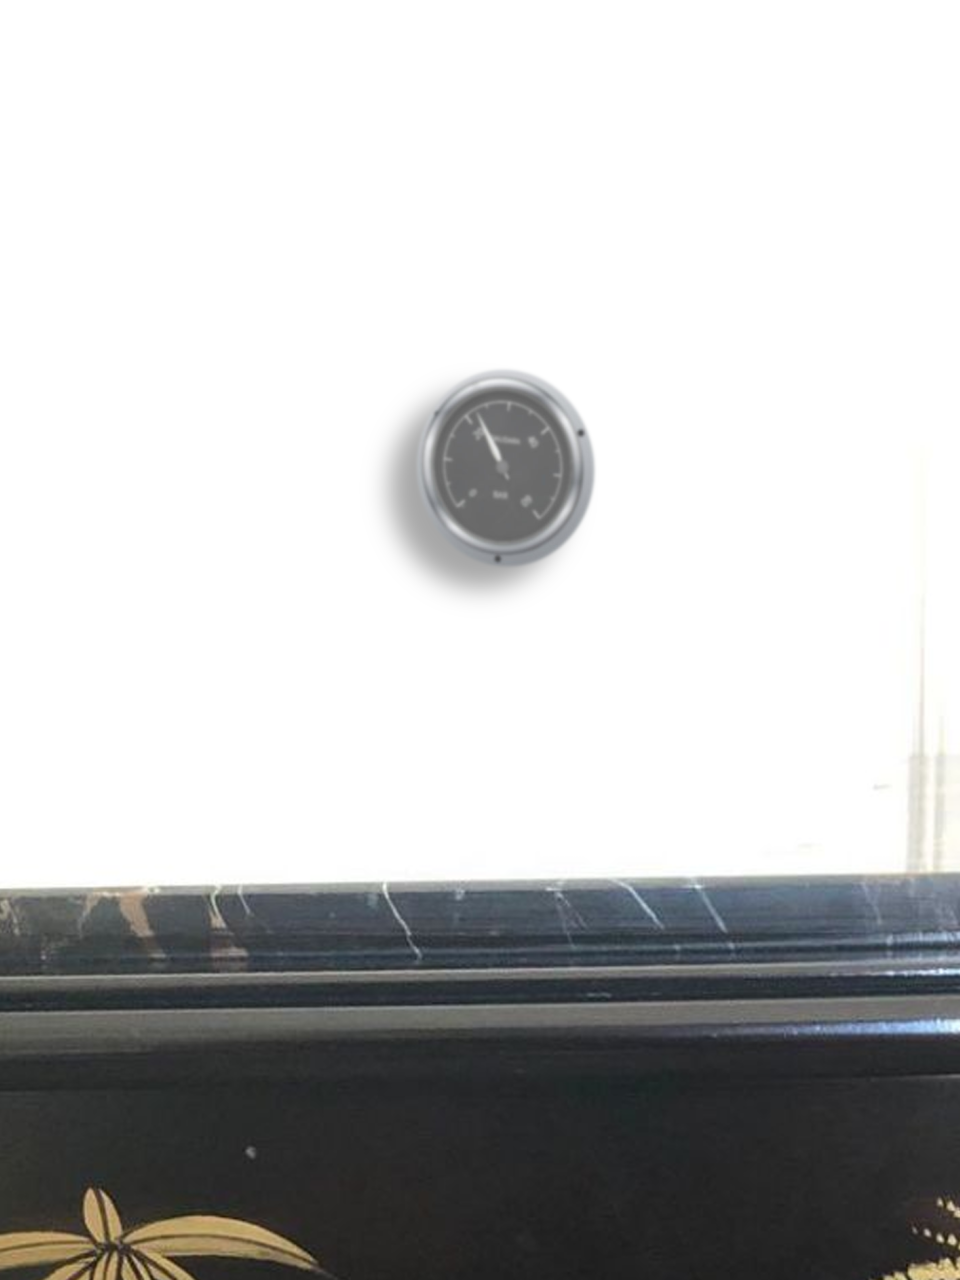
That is **22.5** bar
